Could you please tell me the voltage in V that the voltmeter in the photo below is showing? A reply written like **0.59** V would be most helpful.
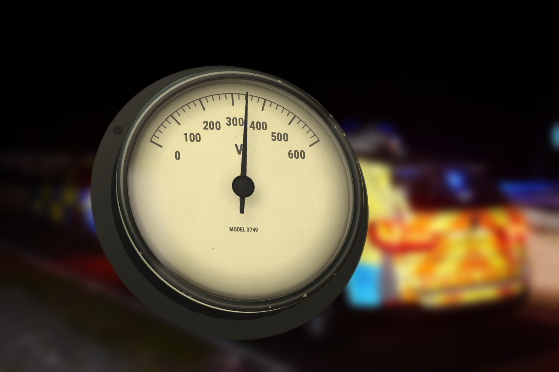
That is **340** V
